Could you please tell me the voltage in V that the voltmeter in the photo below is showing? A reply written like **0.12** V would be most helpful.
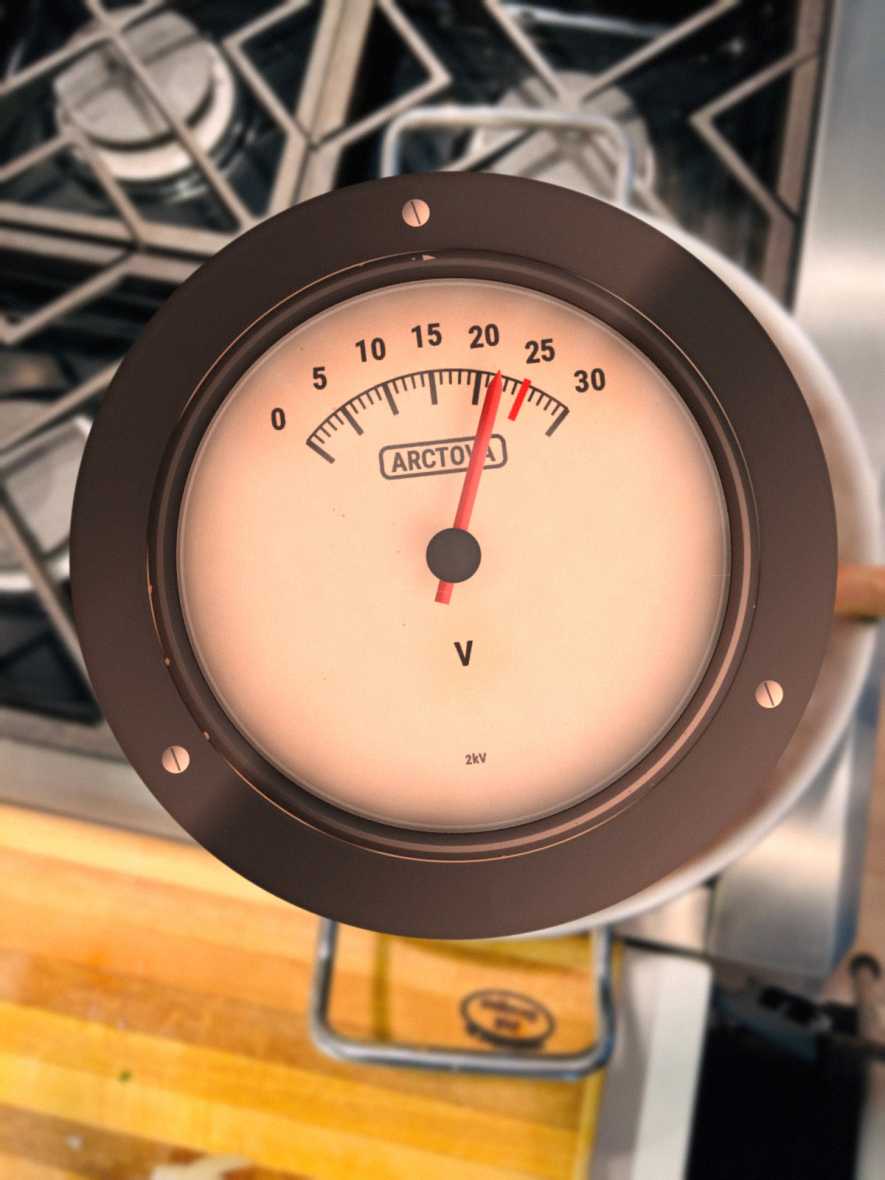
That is **22** V
